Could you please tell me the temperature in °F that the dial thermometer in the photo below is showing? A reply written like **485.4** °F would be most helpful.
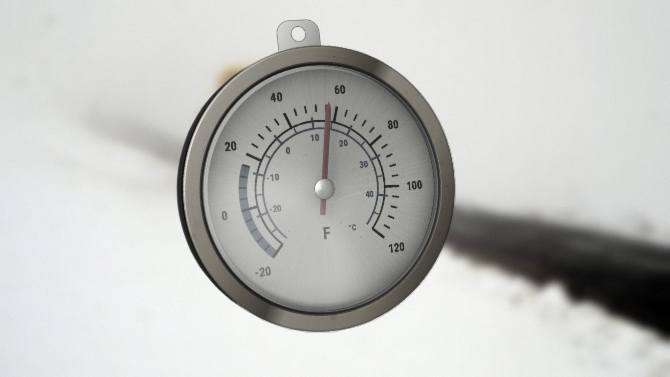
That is **56** °F
